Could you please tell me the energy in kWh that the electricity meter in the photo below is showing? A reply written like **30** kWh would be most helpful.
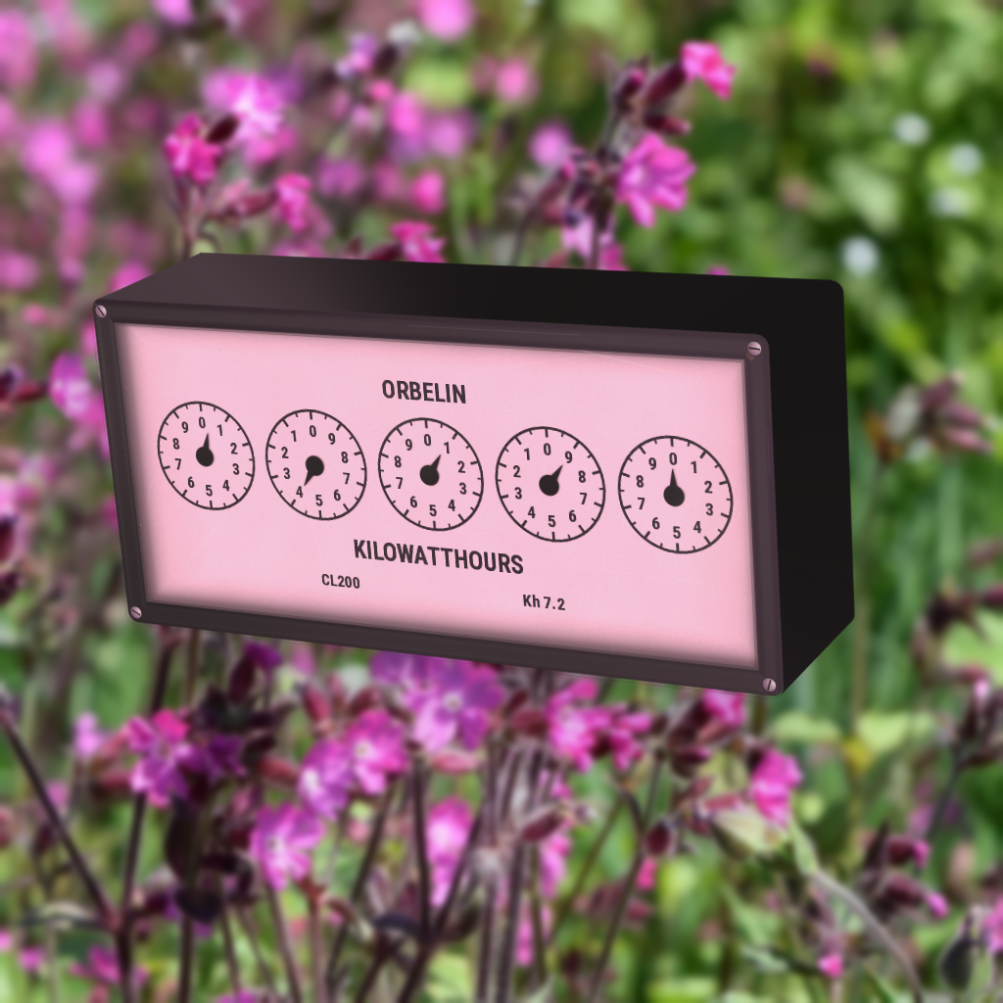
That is **4090** kWh
